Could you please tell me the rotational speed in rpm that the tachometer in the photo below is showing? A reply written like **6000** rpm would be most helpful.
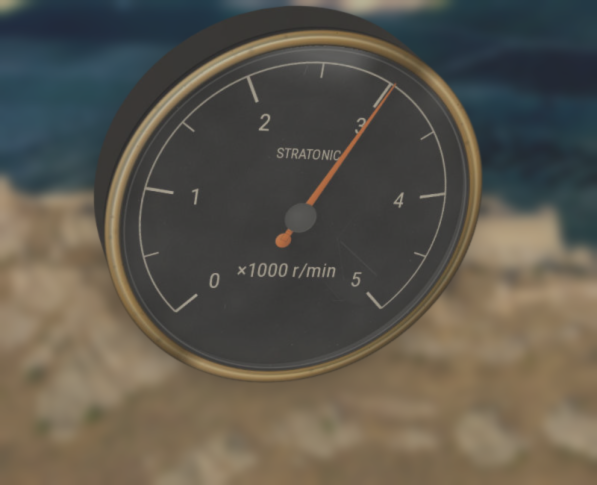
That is **3000** rpm
